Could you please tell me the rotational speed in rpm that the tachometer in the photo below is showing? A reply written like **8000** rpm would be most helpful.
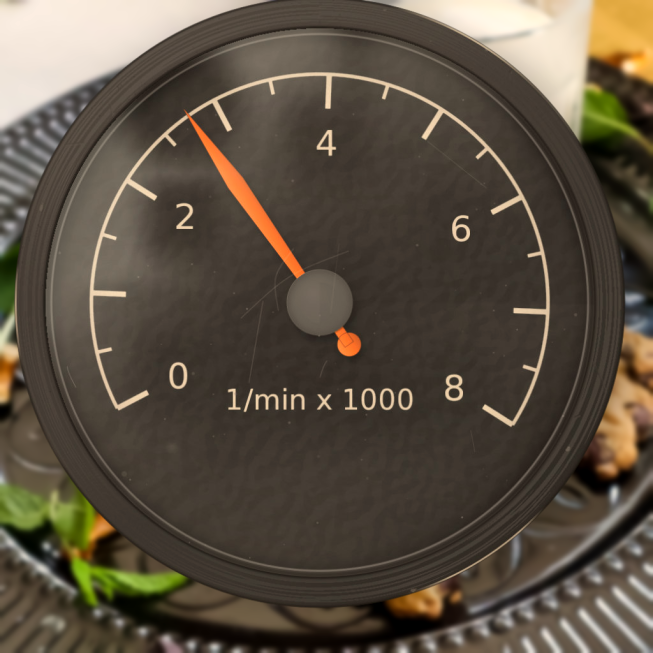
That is **2750** rpm
